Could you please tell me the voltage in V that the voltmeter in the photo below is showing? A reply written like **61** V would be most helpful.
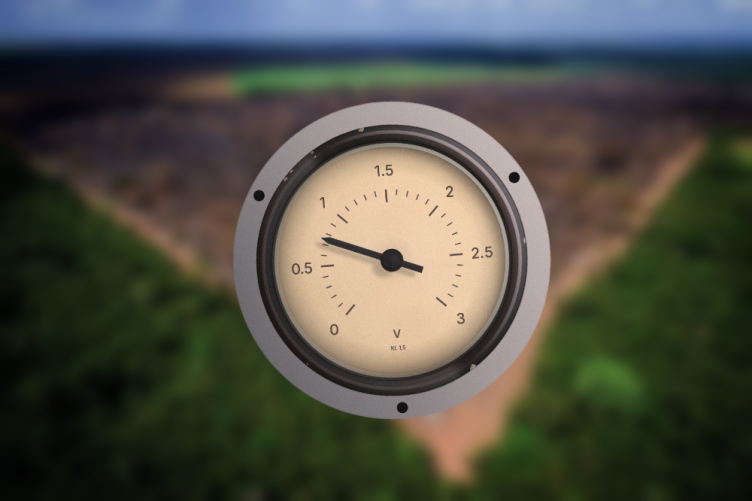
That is **0.75** V
